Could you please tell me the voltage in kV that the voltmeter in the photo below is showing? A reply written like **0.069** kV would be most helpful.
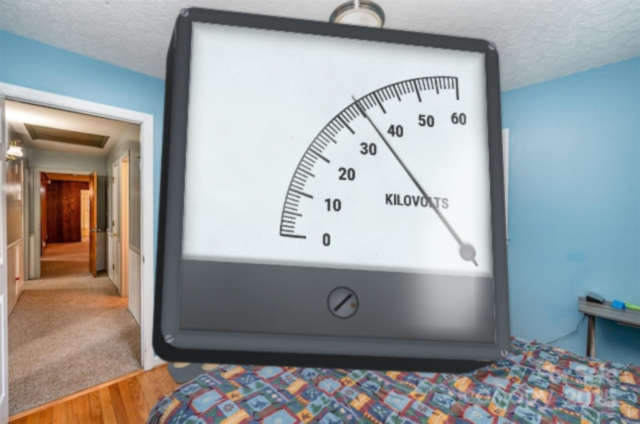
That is **35** kV
